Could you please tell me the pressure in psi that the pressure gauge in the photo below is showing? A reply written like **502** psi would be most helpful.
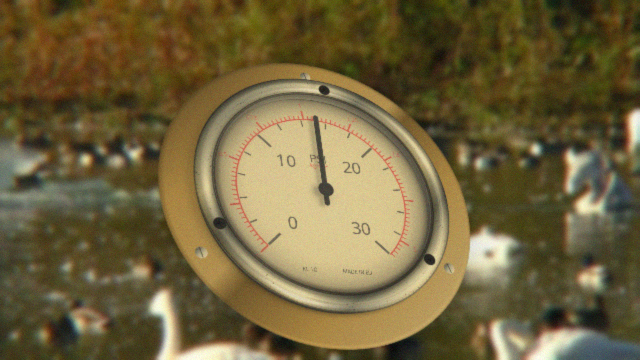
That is **15** psi
